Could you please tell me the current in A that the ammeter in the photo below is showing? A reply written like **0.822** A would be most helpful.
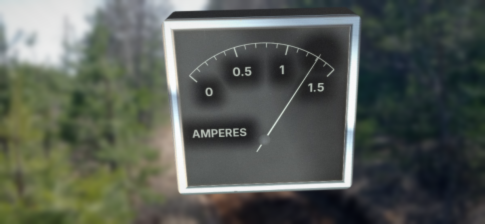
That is **1.3** A
